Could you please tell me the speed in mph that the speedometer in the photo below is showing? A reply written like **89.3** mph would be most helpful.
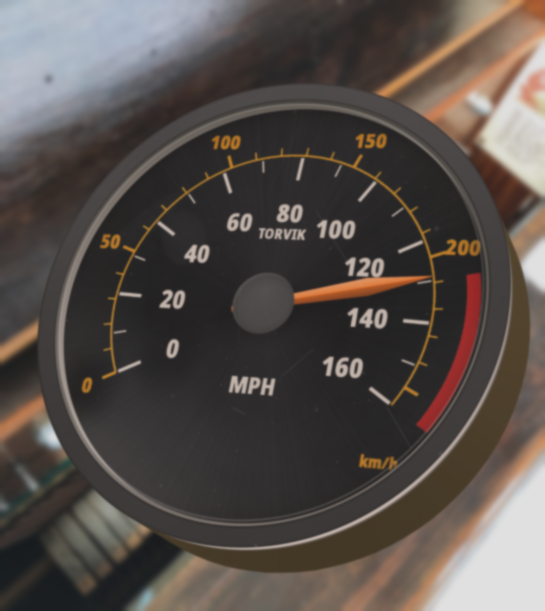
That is **130** mph
